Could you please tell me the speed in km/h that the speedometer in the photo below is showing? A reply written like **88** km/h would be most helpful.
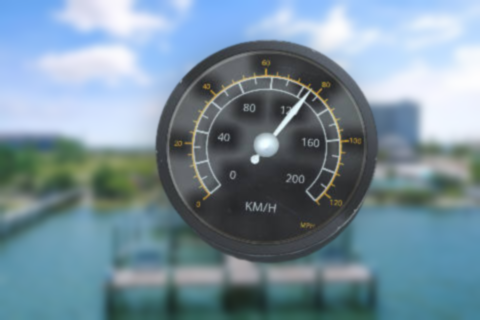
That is **125** km/h
